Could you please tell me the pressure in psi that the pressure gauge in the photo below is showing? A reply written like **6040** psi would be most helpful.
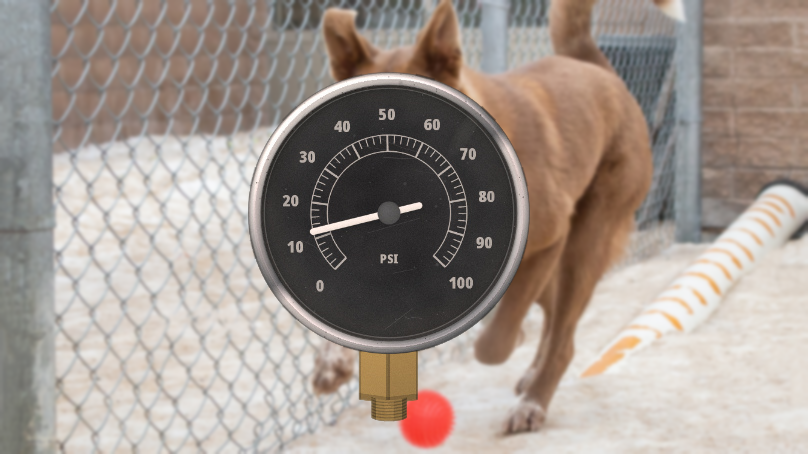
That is **12** psi
